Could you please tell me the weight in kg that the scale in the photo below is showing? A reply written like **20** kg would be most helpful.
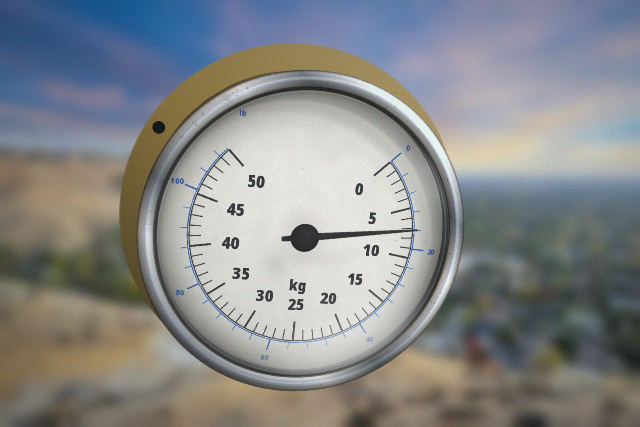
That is **7** kg
